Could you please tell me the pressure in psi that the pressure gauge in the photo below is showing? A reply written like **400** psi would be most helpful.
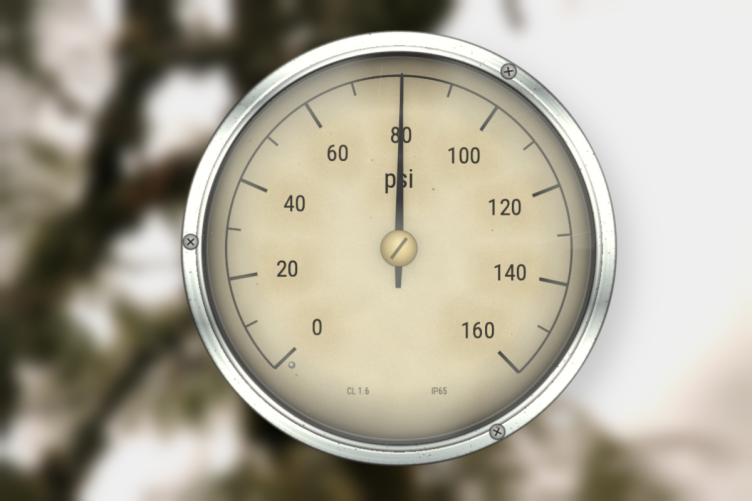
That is **80** psi
